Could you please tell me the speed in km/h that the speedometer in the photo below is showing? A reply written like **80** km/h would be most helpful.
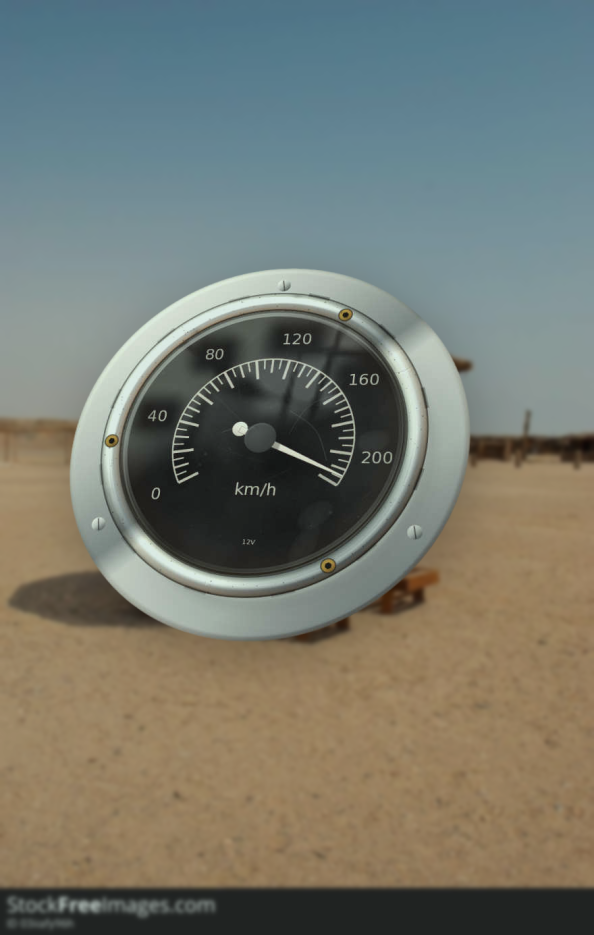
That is **215** km/h
